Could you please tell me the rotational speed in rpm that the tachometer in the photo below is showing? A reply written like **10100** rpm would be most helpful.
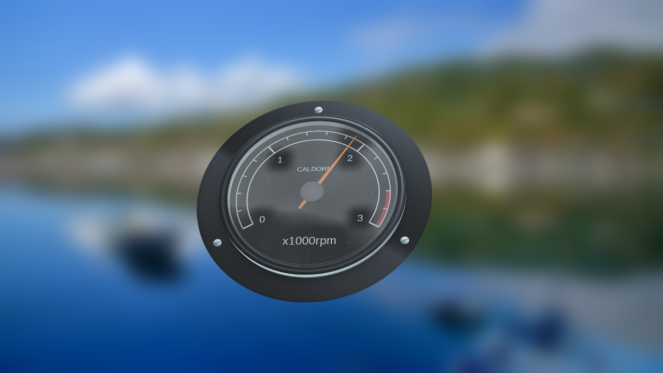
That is **1900** rpm
